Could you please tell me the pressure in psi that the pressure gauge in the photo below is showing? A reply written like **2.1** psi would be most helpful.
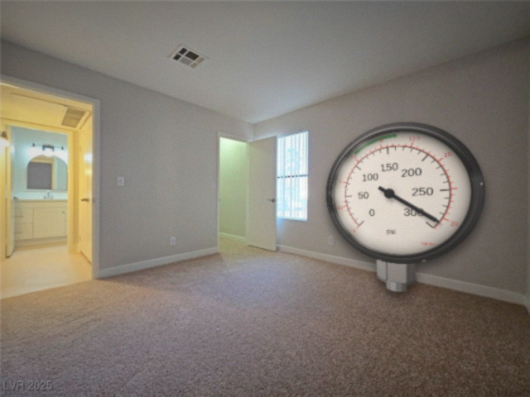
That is **290** psi
